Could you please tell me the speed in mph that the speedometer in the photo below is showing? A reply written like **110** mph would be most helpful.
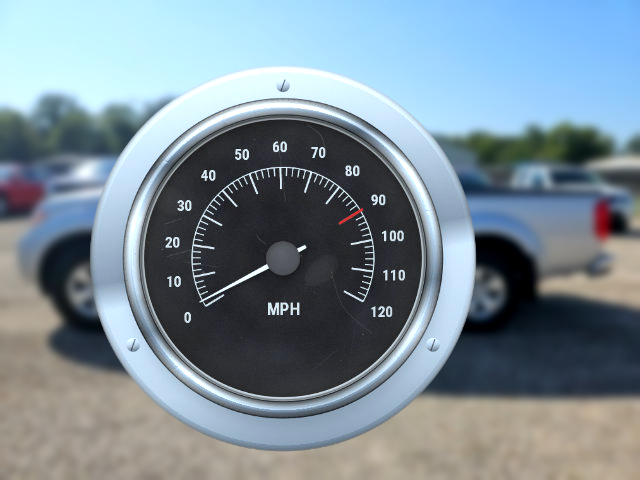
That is **2** mph
